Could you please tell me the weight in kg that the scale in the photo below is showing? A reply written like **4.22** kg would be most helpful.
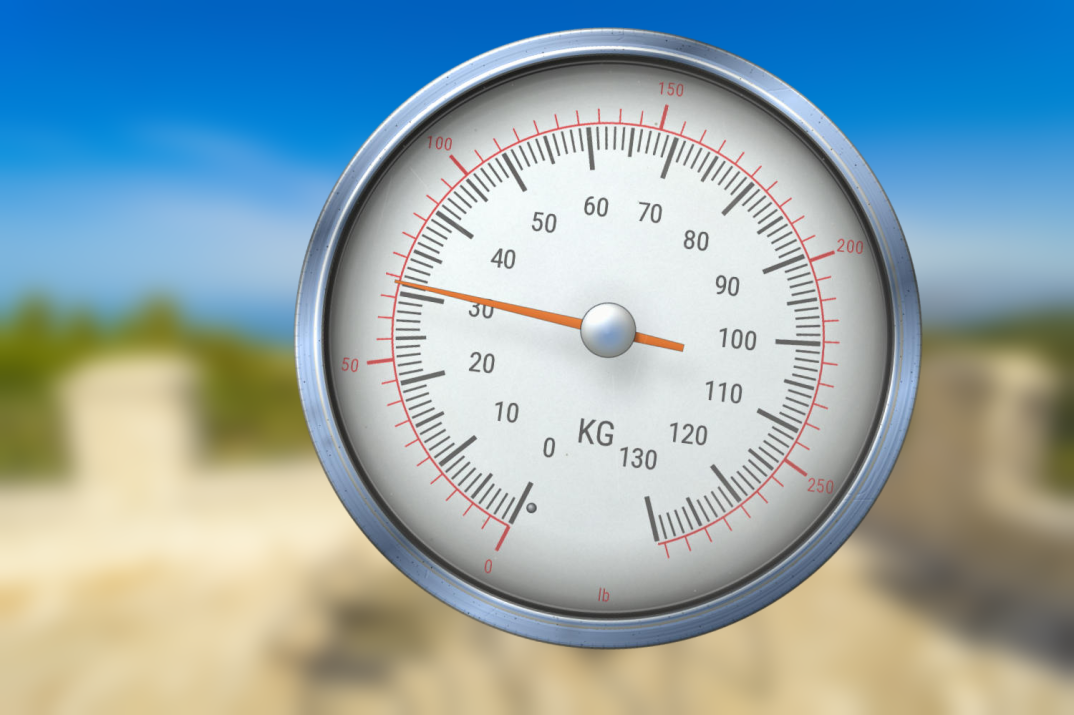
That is **31** kg
